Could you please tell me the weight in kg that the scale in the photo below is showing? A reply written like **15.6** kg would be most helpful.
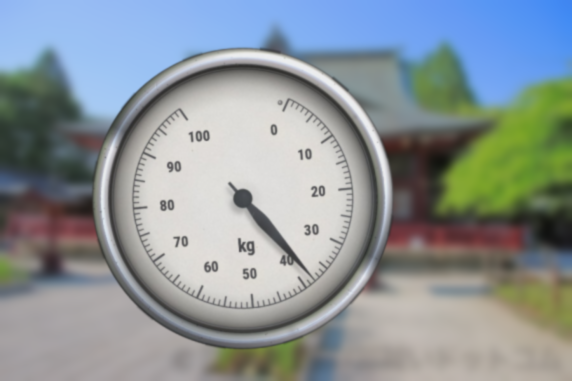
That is **38** kg
